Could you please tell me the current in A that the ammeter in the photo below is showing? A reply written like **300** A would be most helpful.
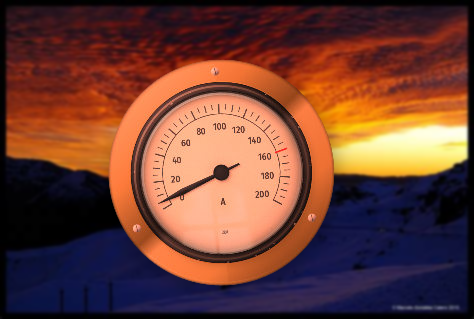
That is **5** A
